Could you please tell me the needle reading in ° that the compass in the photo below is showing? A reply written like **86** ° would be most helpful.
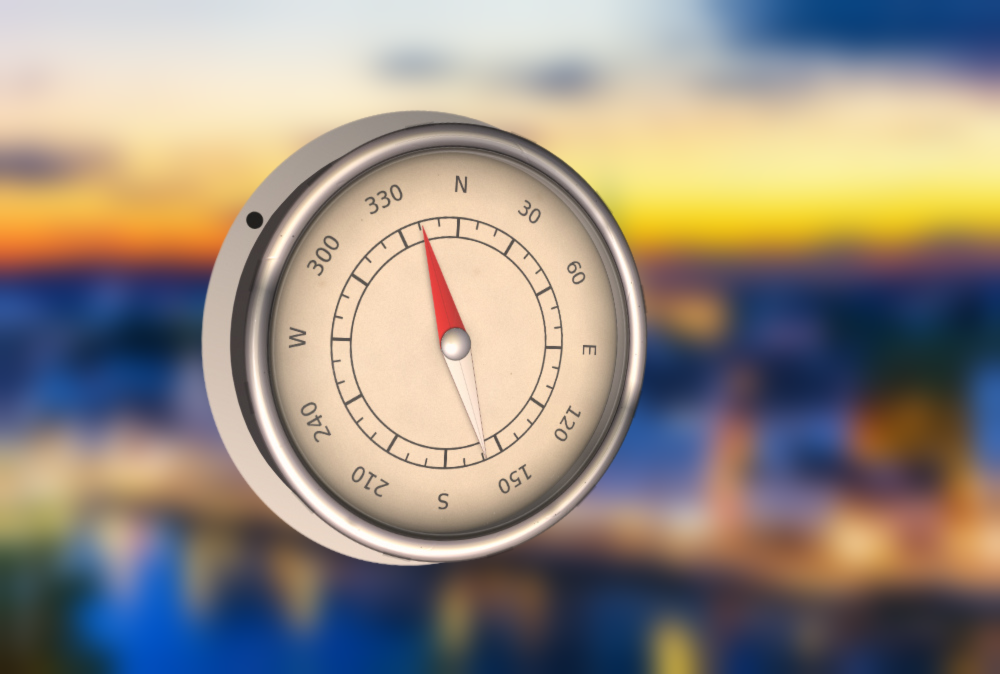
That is **340** °
